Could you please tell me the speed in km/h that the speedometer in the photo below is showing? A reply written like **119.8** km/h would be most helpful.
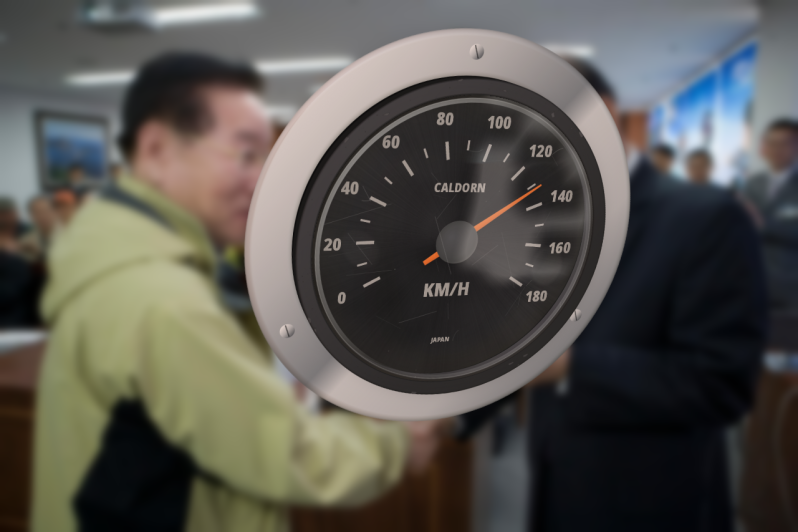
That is **130** km/h
